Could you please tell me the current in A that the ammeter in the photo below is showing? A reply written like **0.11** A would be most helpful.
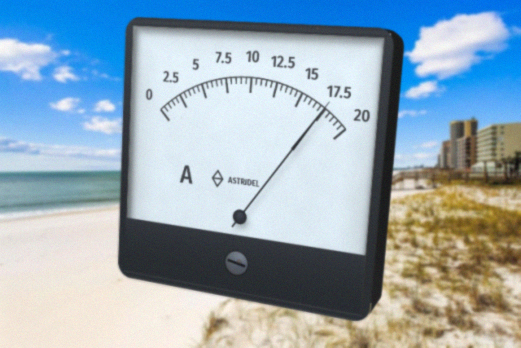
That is **17.5** A
